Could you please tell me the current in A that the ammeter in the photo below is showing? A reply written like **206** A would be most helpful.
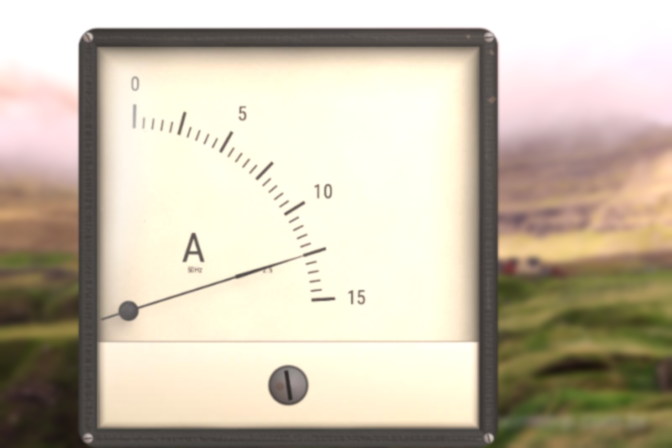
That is **12.5** A
